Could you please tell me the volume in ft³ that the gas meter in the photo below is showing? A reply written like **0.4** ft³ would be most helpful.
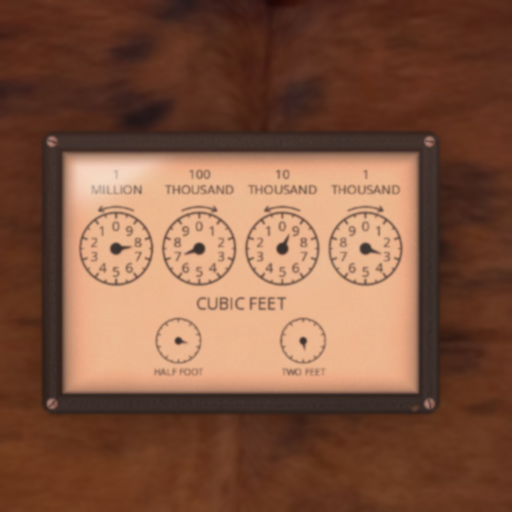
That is **769300** ft³
